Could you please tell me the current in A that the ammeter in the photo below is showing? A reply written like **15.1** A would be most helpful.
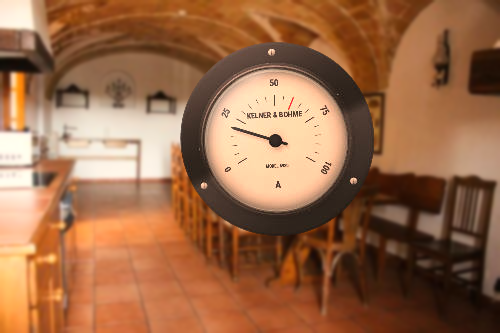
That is **20** A
